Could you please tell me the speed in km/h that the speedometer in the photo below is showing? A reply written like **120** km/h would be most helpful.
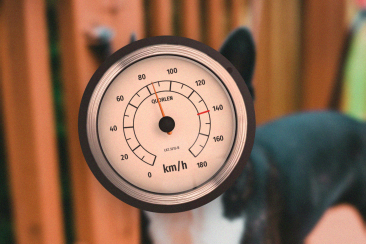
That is **85** km/h
